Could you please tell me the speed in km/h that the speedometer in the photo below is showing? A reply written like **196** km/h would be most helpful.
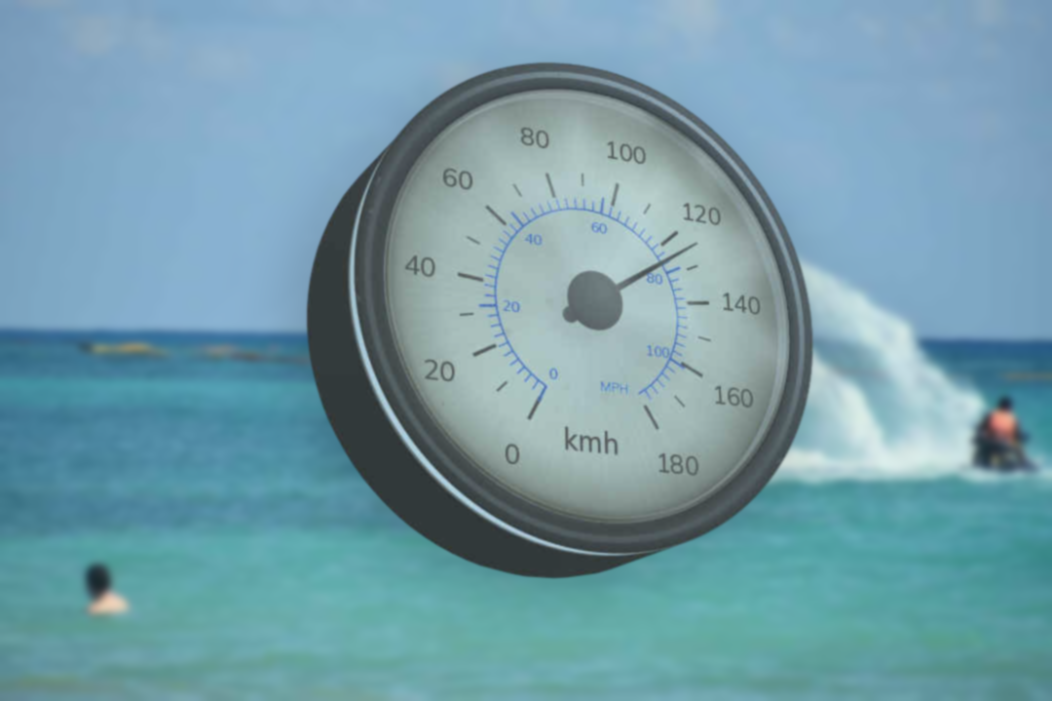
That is **125** km/h
